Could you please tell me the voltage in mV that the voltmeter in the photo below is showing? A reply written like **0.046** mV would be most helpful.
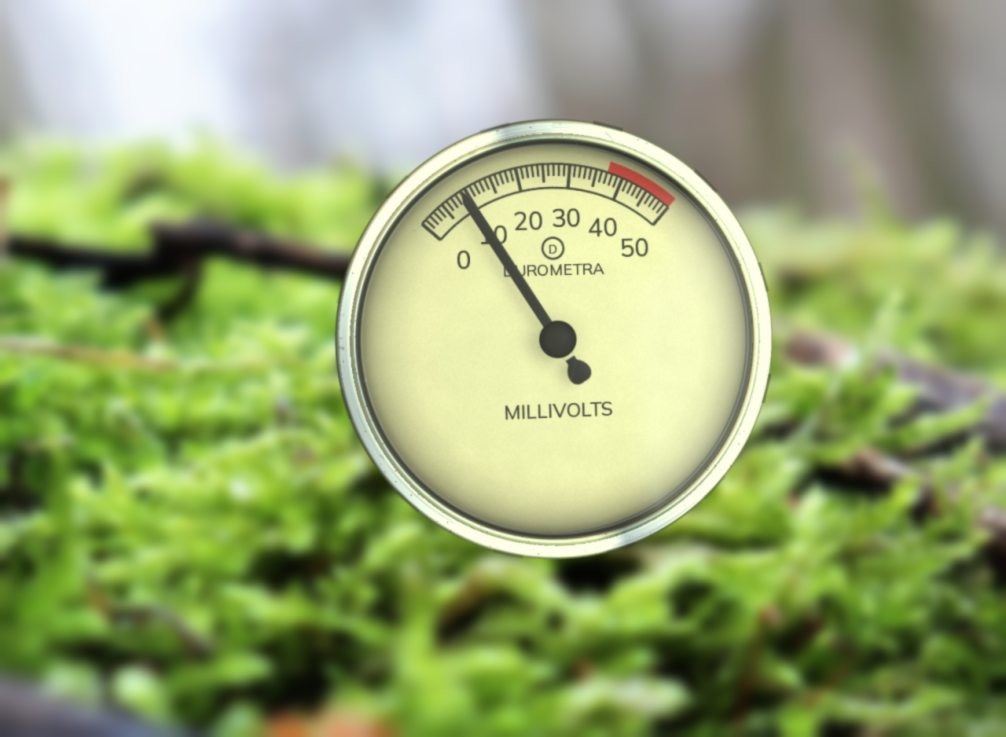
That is **9** mV
